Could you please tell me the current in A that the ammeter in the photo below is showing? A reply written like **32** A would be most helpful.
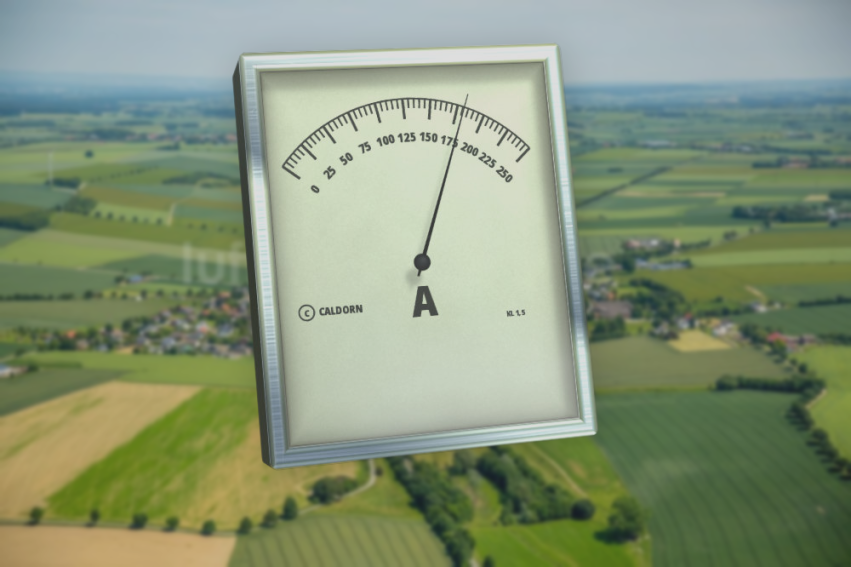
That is **180** A
